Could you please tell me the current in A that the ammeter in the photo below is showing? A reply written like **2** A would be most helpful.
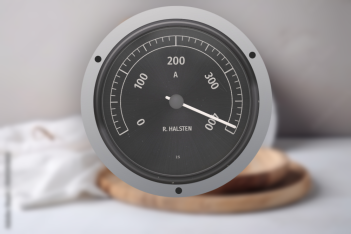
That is **390** A
